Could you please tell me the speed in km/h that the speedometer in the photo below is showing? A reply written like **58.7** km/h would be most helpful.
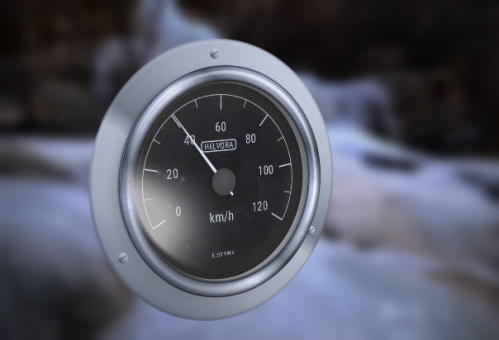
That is **40** km/h
